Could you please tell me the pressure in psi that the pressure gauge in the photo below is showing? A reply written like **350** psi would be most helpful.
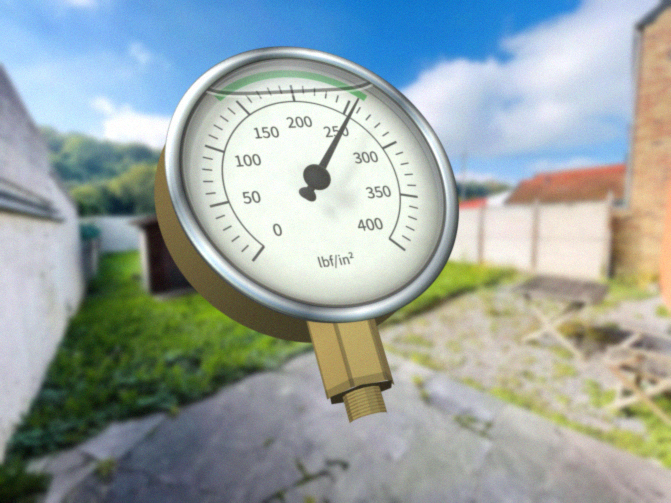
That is **255** psi
